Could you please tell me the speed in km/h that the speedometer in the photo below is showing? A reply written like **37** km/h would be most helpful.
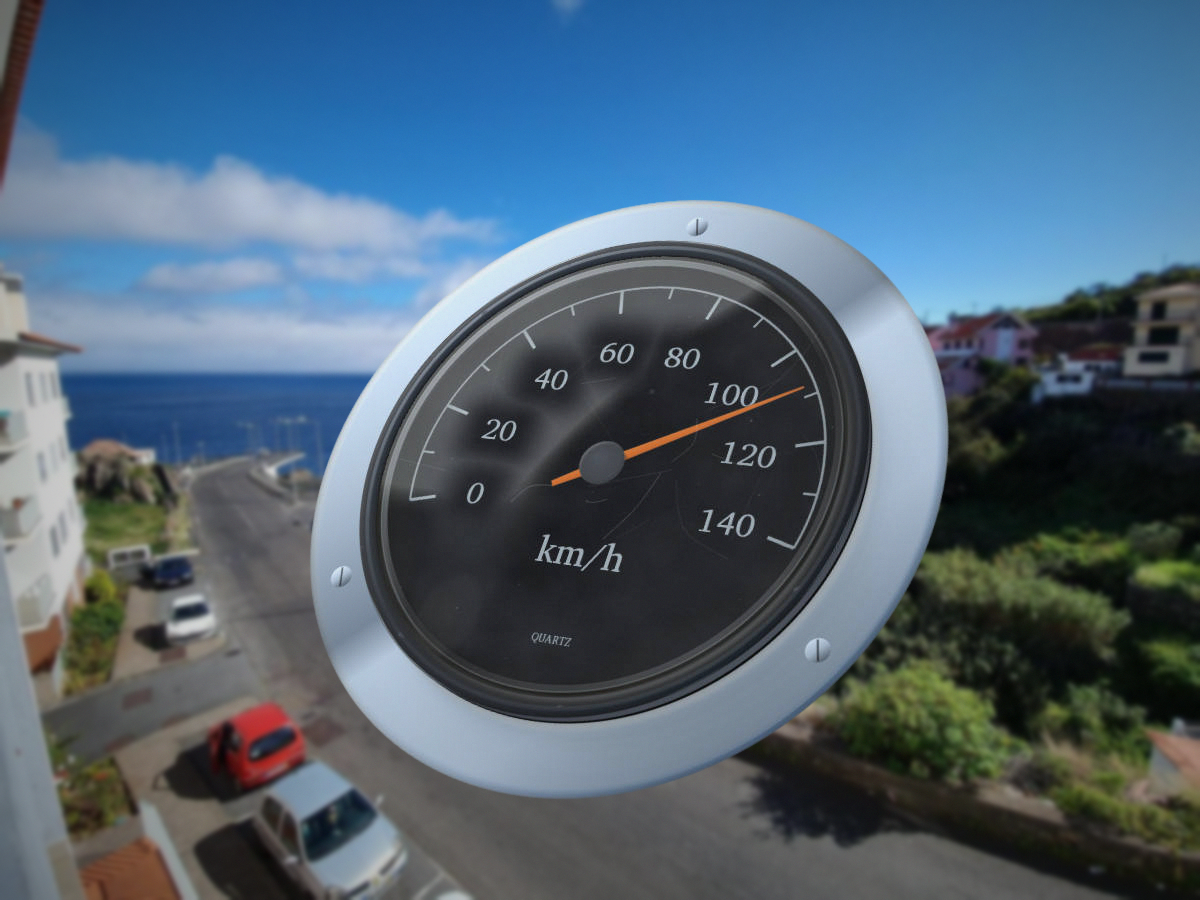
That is **110** km/h
